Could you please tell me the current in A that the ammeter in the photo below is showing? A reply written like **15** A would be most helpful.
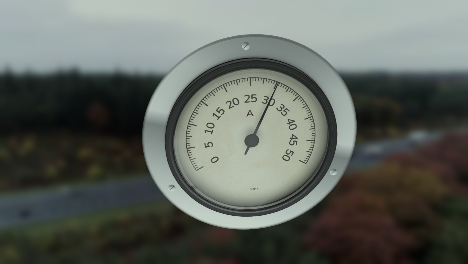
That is **30** A
